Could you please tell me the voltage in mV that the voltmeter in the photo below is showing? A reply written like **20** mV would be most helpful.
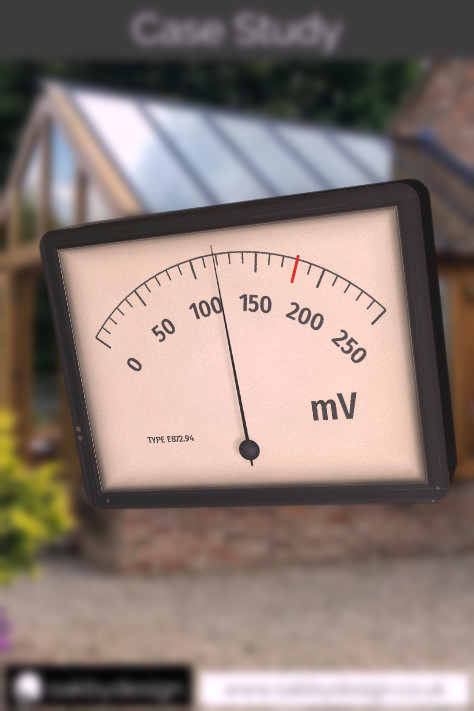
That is **120** mV
